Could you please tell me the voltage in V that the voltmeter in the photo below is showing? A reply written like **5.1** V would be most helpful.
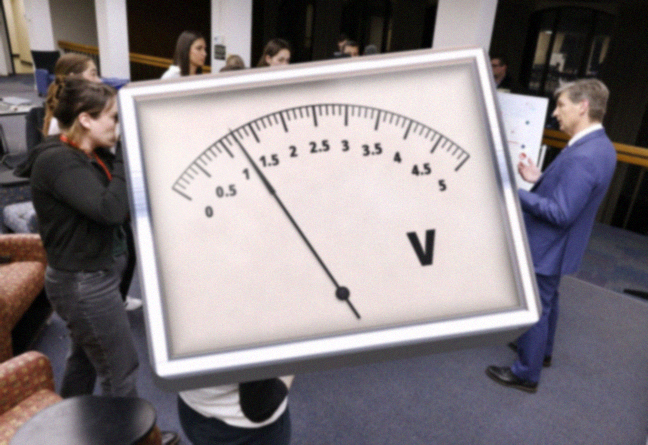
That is **1.2** V
